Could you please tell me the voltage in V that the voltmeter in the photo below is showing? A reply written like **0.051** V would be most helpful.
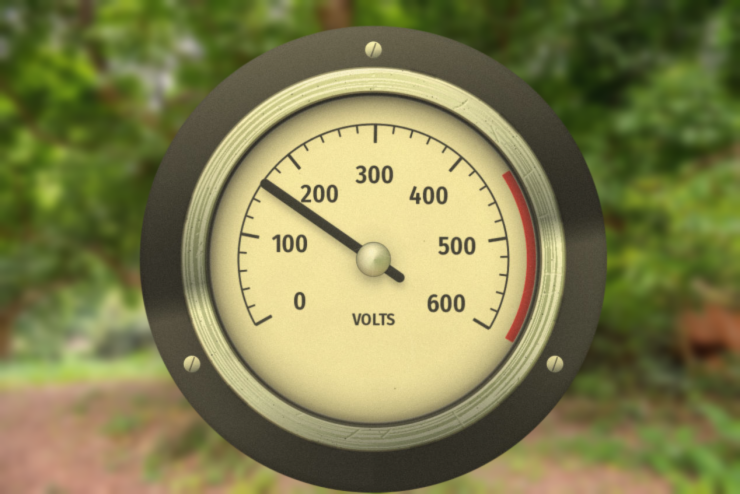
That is **160** V
